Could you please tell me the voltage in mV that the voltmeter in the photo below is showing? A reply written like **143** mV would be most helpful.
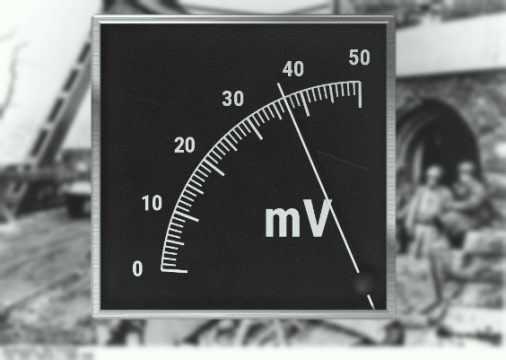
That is **37** mV
